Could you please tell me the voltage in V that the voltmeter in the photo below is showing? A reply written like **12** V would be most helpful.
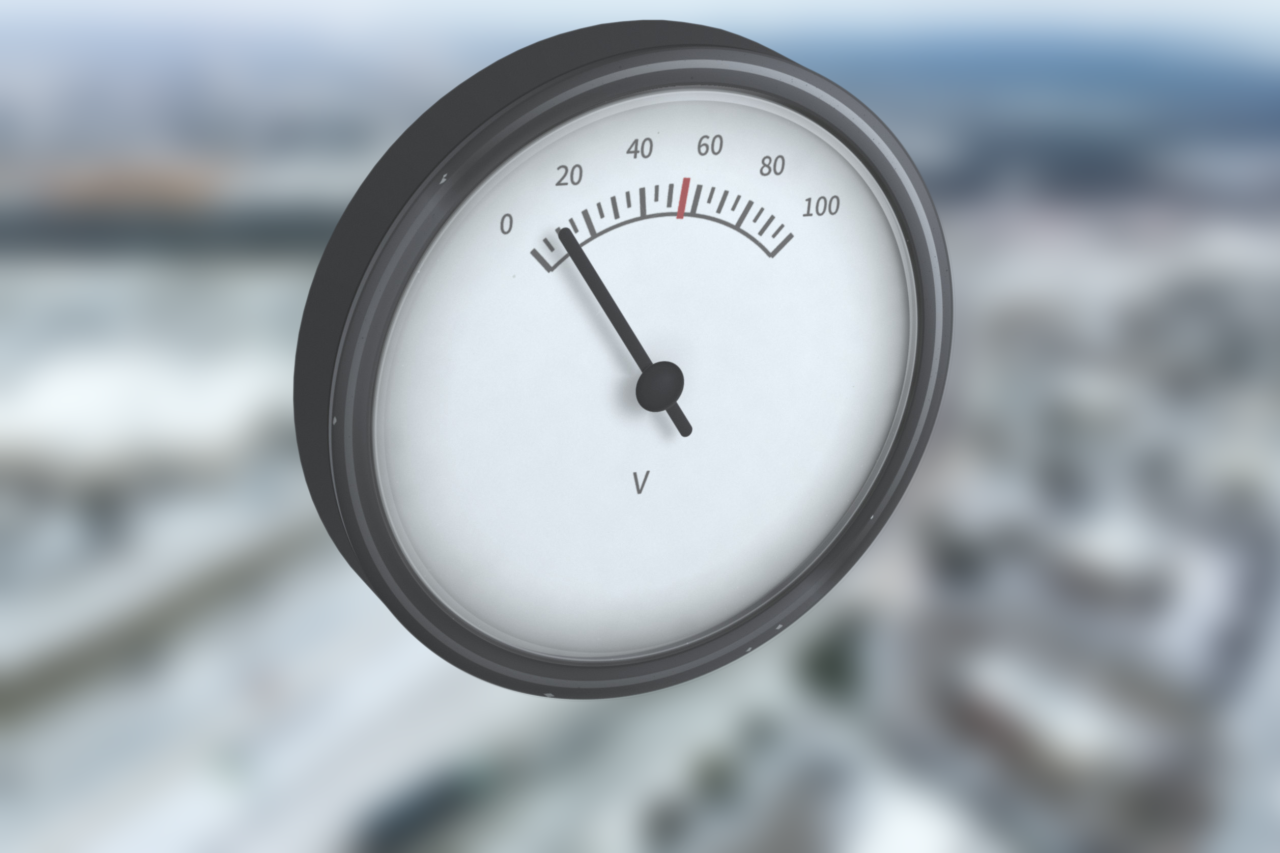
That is **10** V
